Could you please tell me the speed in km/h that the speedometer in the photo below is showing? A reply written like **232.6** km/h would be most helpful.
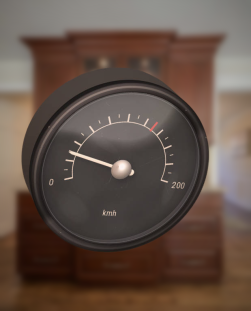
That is **30** km/h
